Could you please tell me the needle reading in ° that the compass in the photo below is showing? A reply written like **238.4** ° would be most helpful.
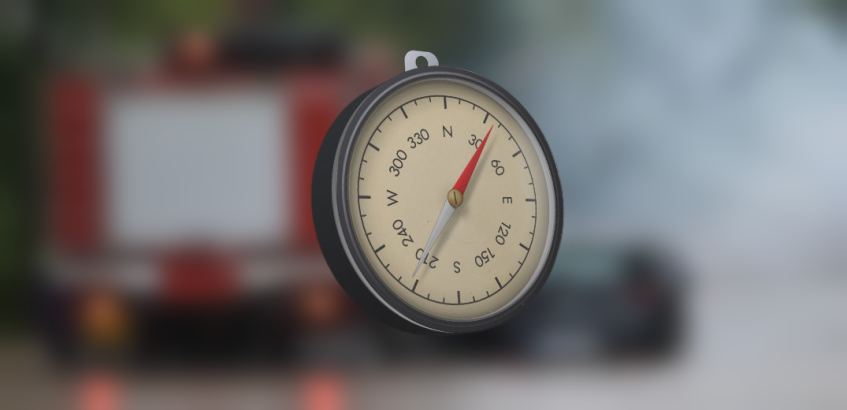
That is **35** °
